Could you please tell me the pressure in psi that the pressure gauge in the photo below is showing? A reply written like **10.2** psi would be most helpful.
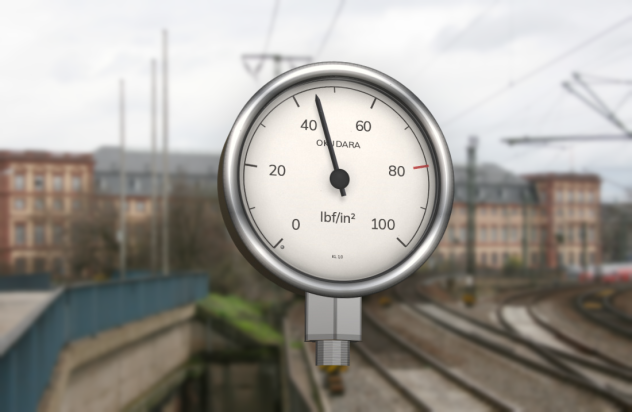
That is **45** psi
